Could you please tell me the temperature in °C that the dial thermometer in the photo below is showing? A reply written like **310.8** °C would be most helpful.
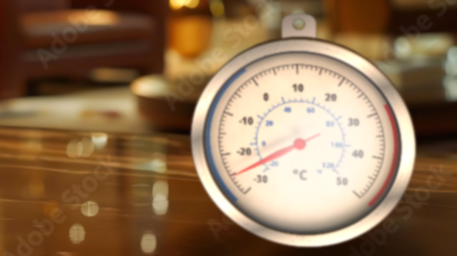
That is **-25** °C
